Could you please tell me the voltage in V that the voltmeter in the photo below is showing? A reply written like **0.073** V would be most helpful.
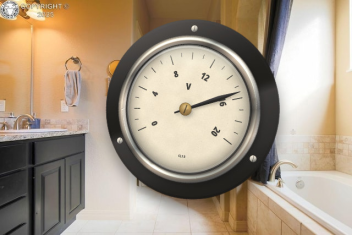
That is **15.5** V
